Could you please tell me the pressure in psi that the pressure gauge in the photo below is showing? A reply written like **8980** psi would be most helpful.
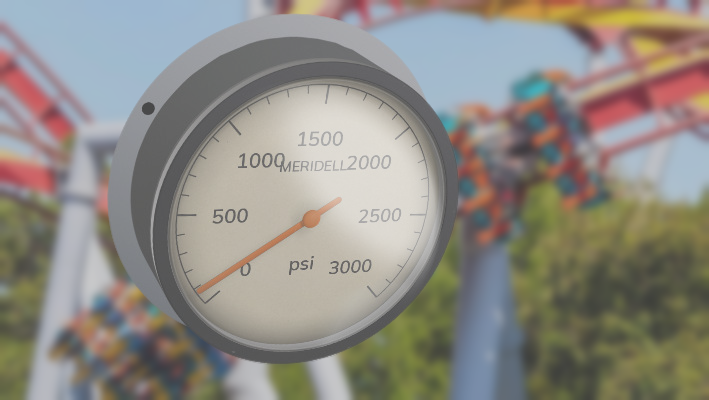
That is **100** psi
